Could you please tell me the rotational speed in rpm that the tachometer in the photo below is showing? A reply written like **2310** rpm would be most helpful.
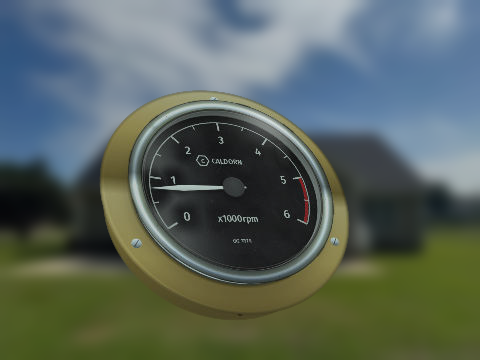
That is **750** rpm
